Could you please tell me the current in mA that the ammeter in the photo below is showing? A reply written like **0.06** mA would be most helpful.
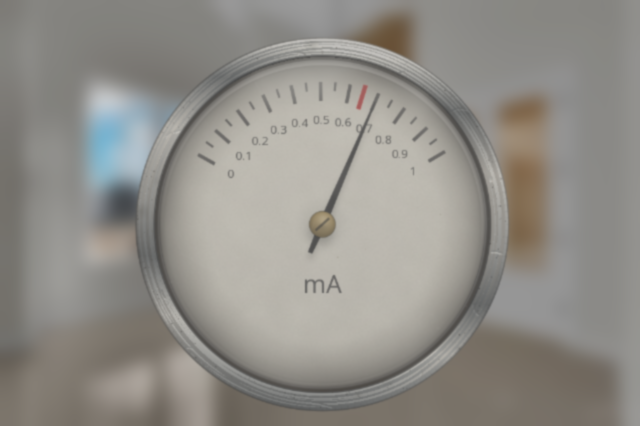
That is **0.7** mA
